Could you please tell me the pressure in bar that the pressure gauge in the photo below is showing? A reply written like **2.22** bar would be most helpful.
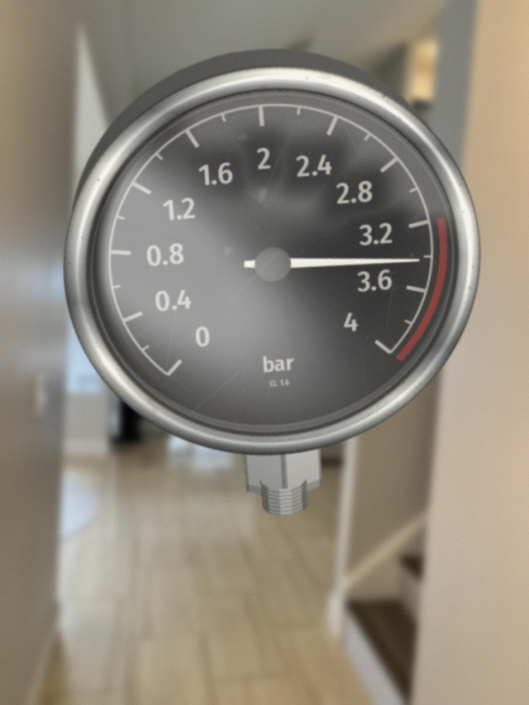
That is **3.4** bar
